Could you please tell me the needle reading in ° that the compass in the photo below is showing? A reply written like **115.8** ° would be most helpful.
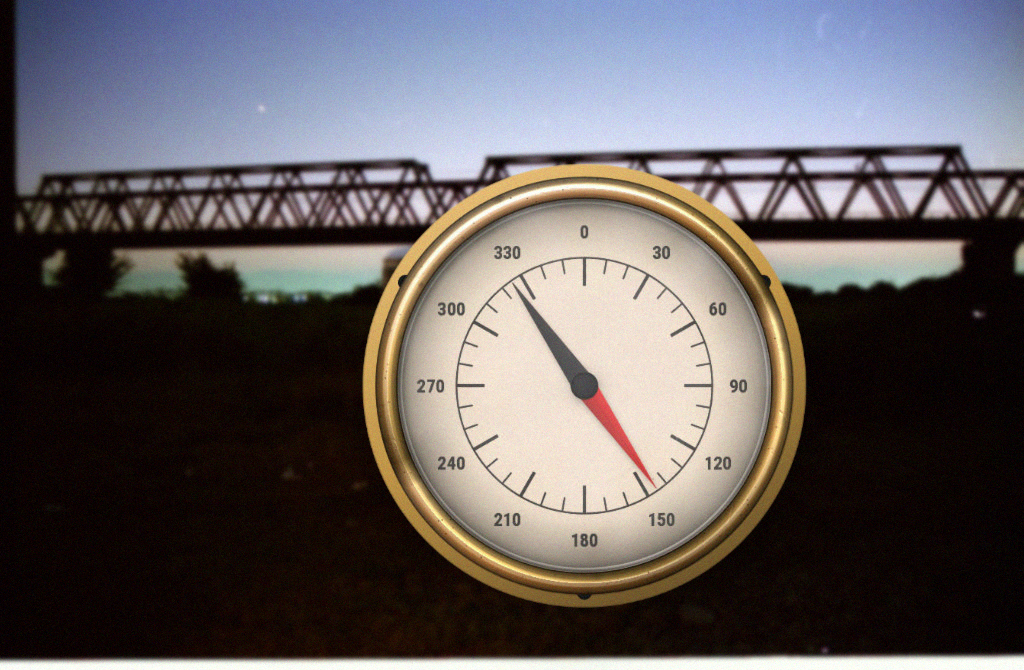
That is **145** °
